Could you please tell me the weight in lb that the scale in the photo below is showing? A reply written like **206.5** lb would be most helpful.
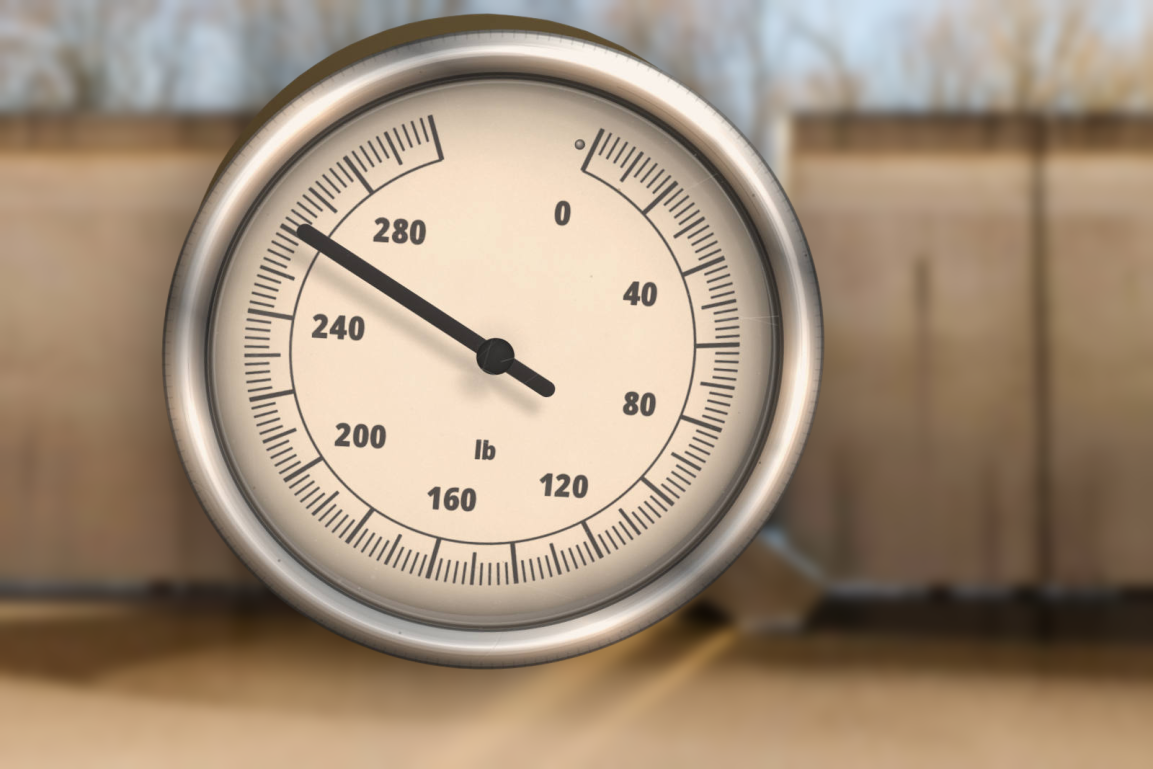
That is **262** lb
